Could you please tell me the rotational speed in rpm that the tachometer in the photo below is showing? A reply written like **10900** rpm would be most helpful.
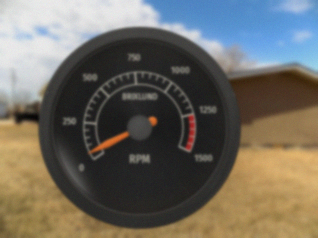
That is **50** rpm
